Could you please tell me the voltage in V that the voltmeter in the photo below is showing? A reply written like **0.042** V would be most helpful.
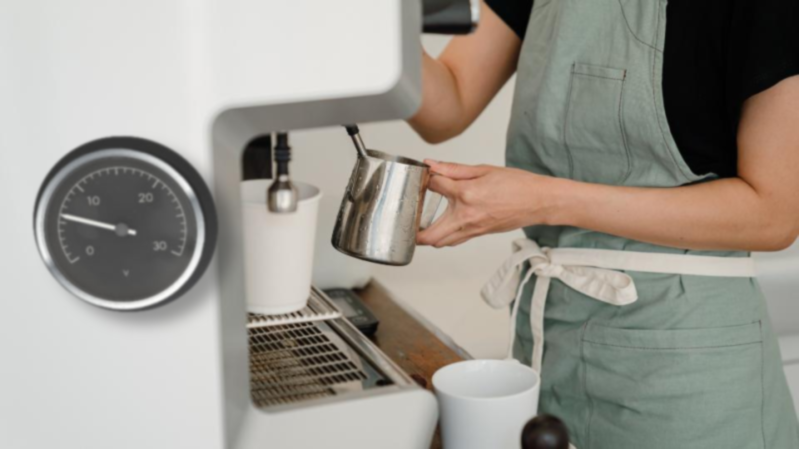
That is **6** V
